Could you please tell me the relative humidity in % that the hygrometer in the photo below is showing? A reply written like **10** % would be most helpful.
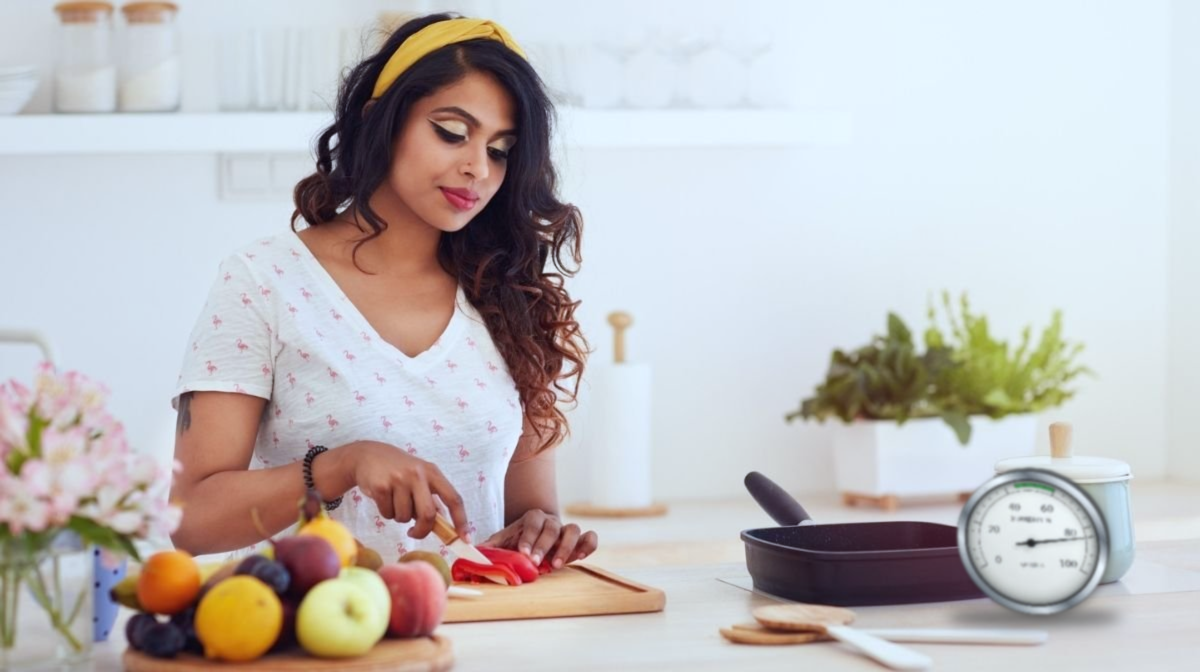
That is **84** %
